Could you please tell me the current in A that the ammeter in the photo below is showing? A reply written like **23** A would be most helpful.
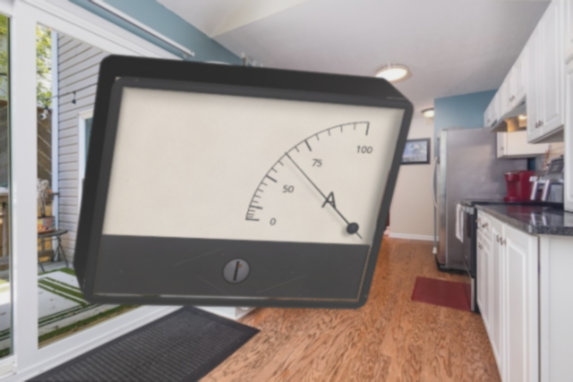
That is **65** A
